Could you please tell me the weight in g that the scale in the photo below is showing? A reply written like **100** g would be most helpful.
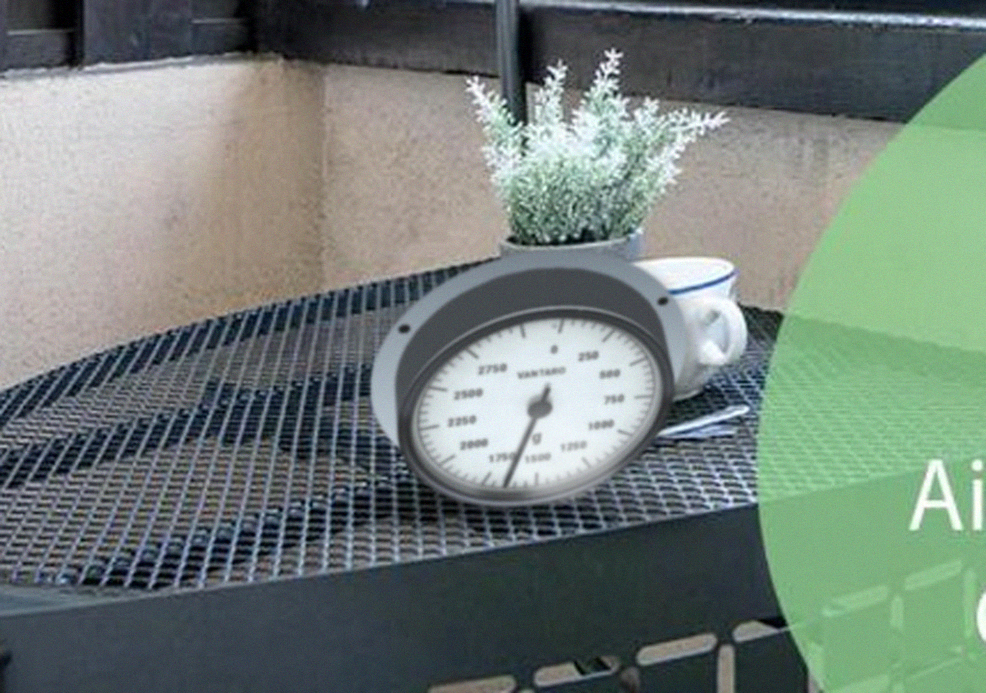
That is **1650** g
